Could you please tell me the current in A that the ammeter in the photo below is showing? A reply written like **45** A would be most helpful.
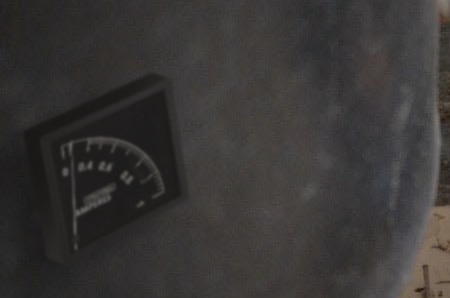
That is **0.2** A
